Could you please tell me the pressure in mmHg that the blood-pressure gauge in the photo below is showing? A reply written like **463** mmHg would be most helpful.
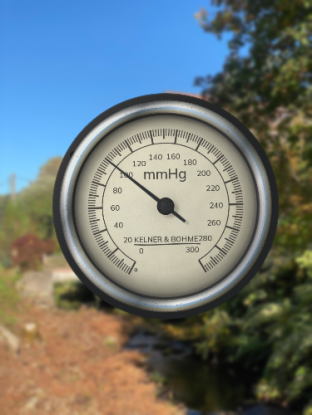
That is **100** mmHg
